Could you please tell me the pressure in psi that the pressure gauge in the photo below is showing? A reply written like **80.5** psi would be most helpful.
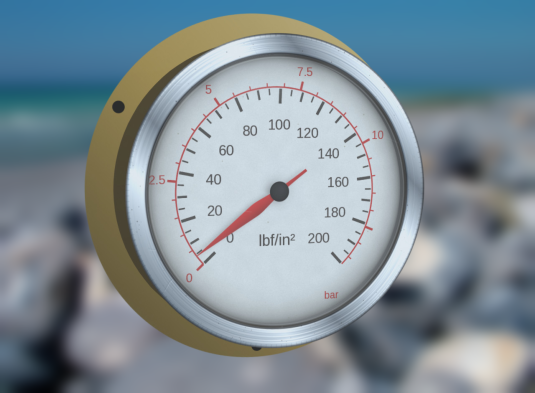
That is **5** psi
